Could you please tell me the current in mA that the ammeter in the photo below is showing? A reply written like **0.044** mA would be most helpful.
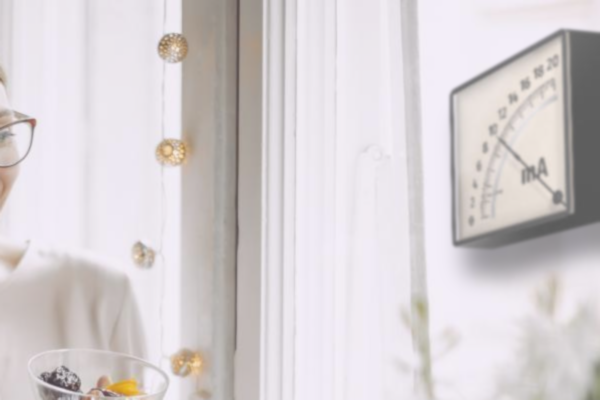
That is **10** mA
